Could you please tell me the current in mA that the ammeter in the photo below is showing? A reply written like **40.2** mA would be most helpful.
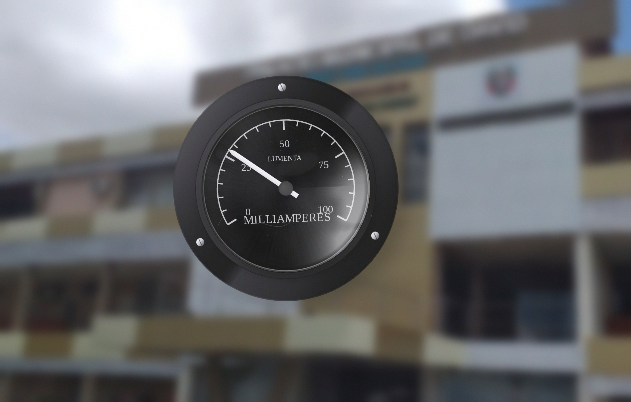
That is **27.5** mA
